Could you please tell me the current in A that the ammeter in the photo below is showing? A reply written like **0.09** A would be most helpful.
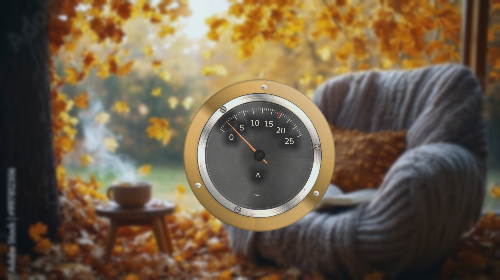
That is **2.5** A
